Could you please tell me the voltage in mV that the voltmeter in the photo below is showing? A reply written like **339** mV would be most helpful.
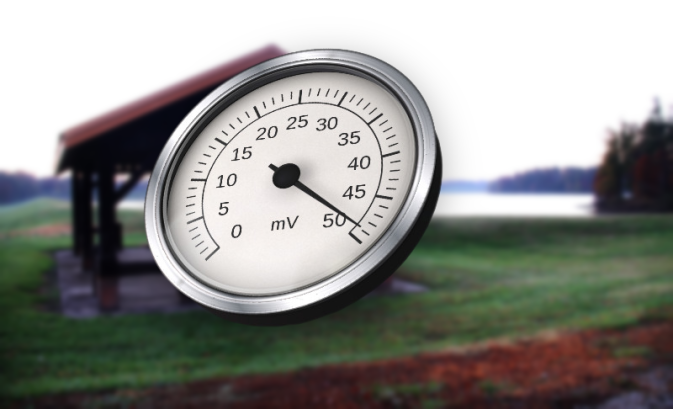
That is **49** mV
